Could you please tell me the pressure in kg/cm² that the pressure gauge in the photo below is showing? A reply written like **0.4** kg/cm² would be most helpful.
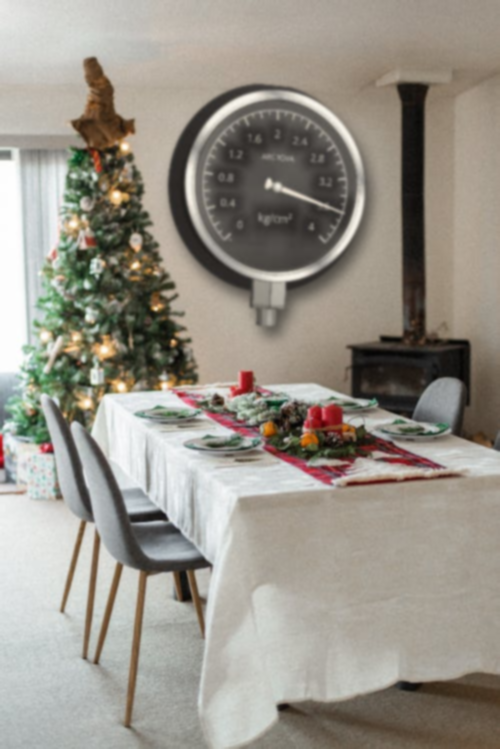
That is **3.6** kg/cm²
